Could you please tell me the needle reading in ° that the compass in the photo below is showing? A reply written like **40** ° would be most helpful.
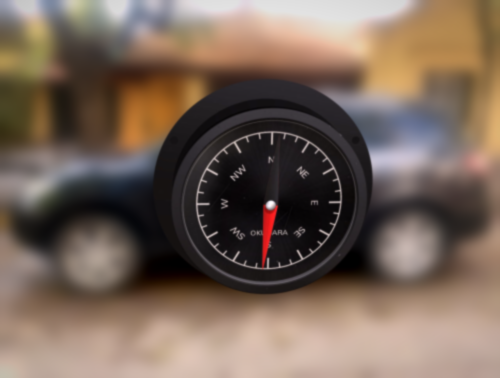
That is **185** °
